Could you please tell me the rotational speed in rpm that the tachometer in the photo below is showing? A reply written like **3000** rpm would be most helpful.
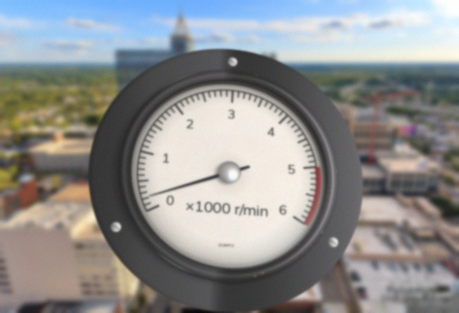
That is **200** rpm
